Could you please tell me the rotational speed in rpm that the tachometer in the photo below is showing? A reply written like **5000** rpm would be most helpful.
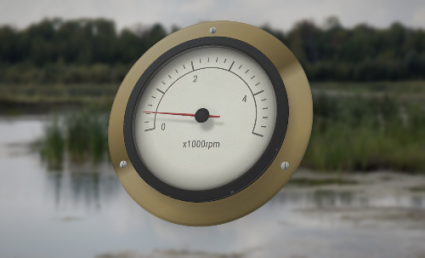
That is **400** rpm
